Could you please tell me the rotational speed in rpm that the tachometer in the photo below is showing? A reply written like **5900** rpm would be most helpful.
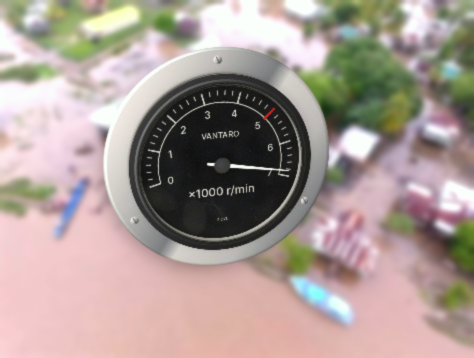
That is **6800** rpm
